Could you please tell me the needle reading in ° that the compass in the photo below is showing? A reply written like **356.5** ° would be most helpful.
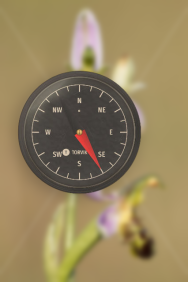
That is **150** °
